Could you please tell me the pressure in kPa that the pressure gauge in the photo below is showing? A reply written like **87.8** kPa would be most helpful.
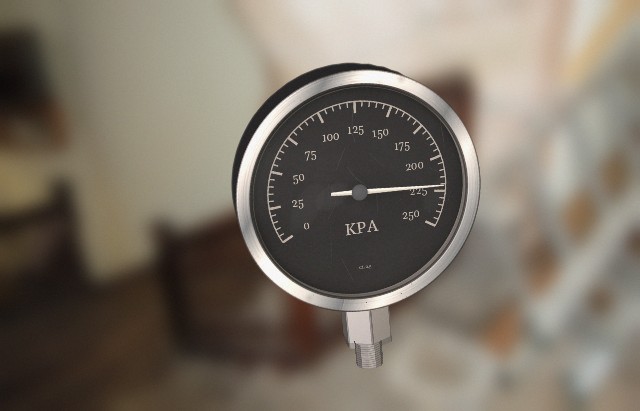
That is **220** kPa
